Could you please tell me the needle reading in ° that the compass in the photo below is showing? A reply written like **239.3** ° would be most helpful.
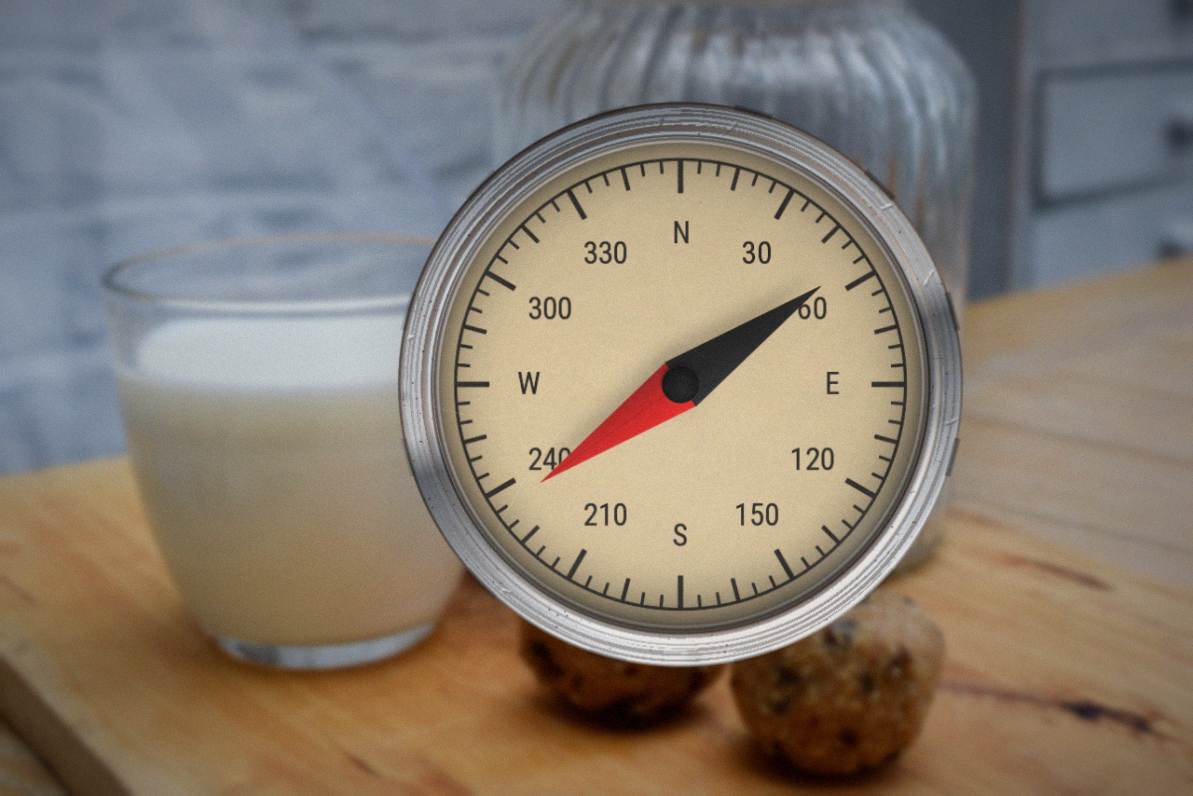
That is **235** °
